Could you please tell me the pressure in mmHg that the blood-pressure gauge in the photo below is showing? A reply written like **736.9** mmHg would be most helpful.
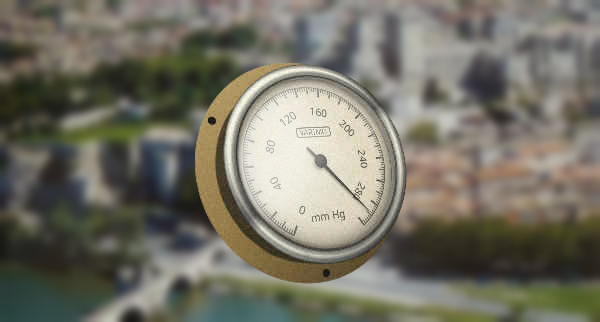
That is **290** mmHg
